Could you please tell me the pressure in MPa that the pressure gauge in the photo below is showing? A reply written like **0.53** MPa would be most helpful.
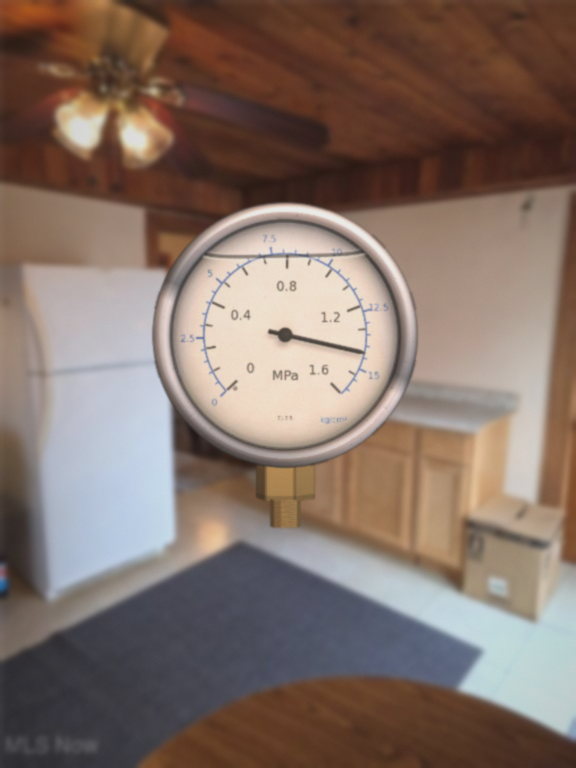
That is **1.4** MPa
